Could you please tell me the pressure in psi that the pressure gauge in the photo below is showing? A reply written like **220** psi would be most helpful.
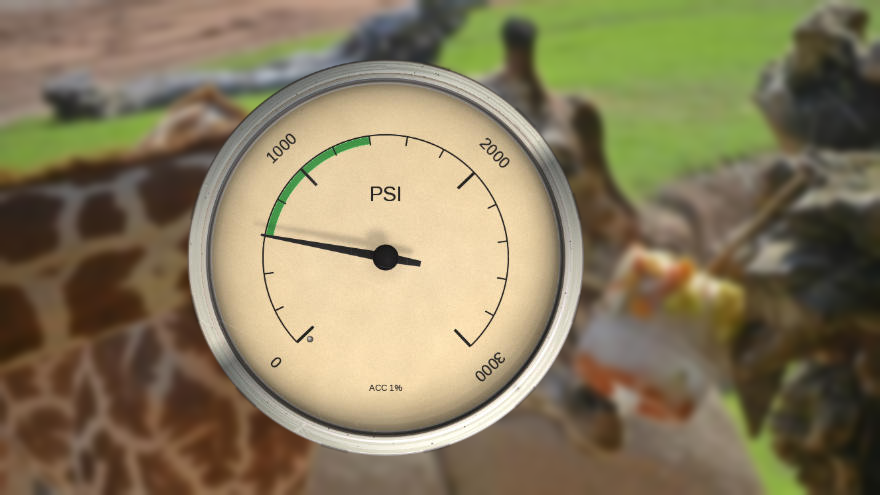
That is **600** psi
